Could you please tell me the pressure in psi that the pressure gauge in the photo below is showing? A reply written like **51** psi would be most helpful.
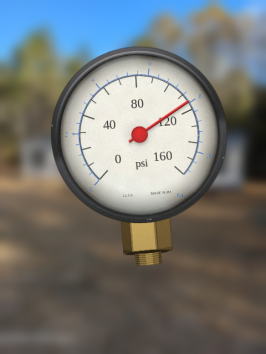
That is **115** psi
